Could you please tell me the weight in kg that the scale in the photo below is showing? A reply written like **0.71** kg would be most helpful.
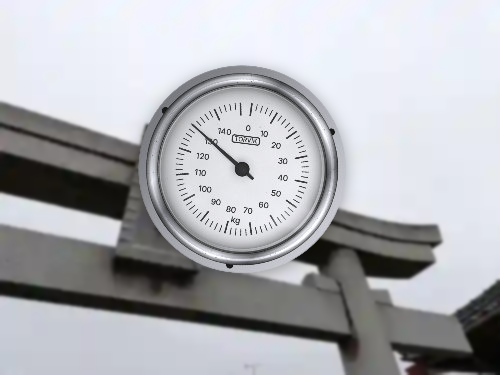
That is **130** kg
